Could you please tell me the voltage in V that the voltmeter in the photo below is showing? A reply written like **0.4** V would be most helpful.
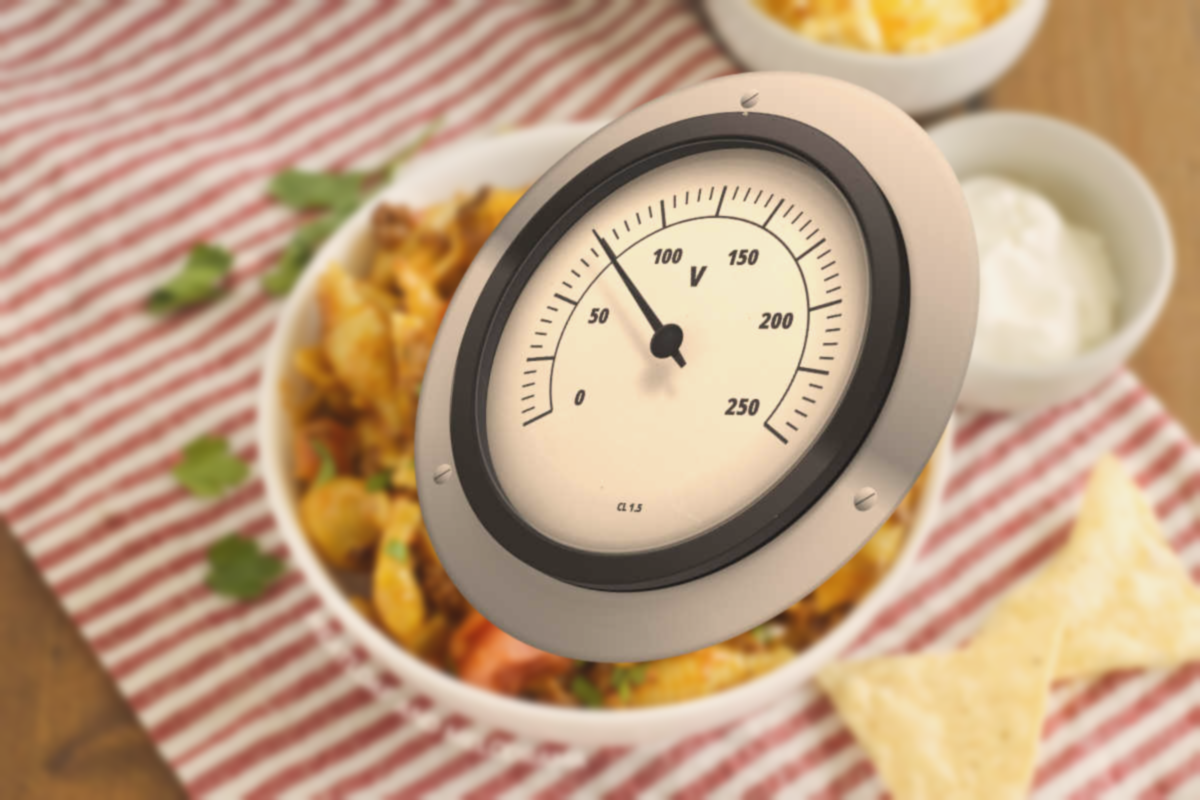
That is **75** V
